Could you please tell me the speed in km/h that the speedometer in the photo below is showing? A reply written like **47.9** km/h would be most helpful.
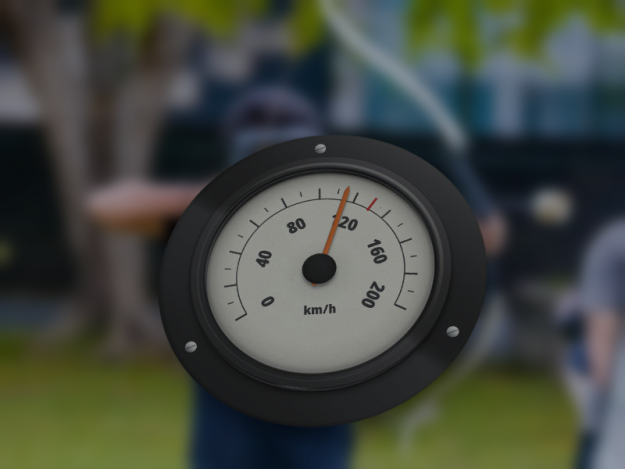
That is **115** km/h
